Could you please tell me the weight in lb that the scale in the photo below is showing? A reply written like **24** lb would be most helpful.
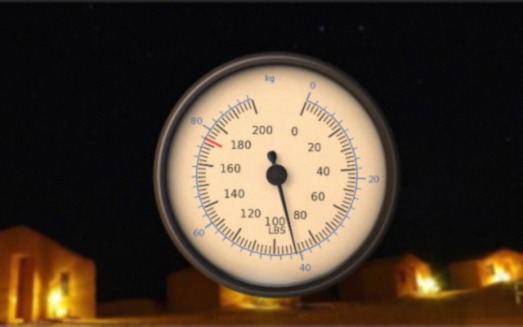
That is **90** lb
